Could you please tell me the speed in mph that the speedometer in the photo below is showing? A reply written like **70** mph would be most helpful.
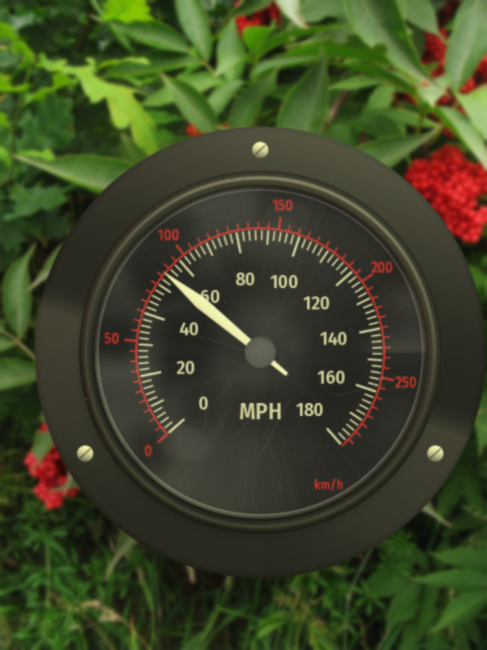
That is **54** mph
